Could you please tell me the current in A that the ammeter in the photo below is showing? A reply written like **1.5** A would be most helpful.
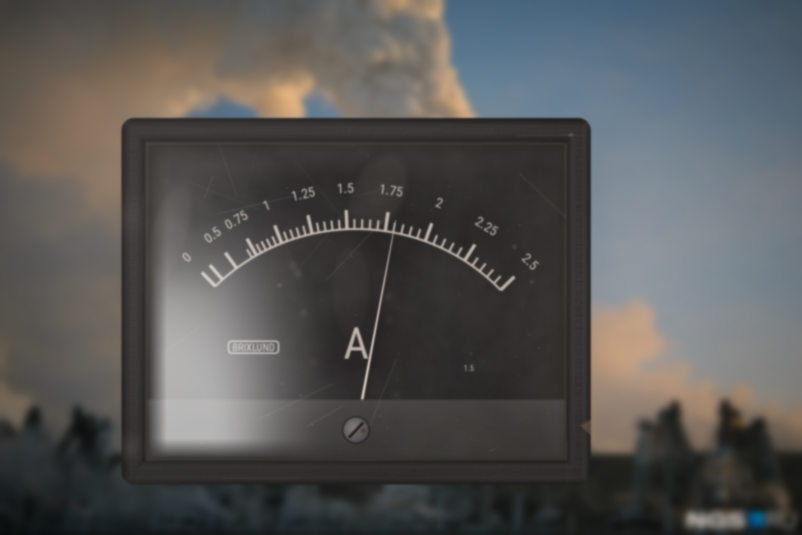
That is **1.8** A
